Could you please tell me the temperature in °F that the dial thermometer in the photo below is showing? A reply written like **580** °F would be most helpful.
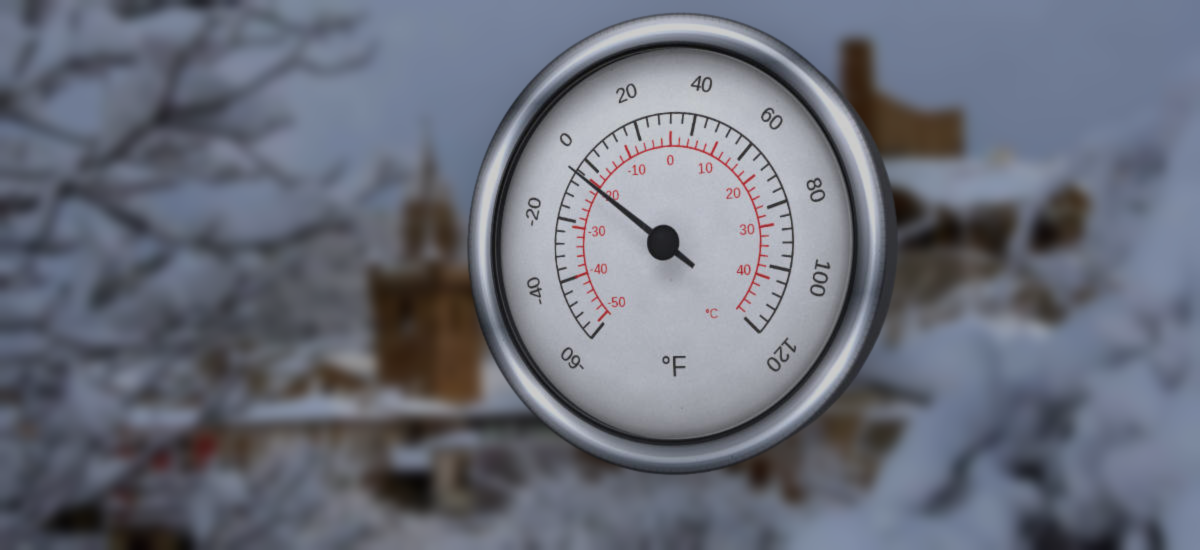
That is **-4** °F
